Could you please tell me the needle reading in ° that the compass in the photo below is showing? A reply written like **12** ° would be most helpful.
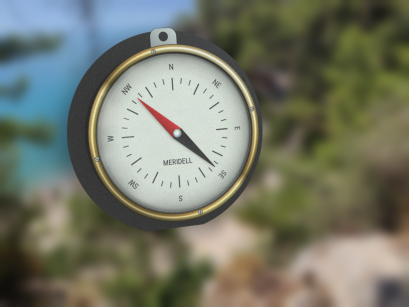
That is **315** °
